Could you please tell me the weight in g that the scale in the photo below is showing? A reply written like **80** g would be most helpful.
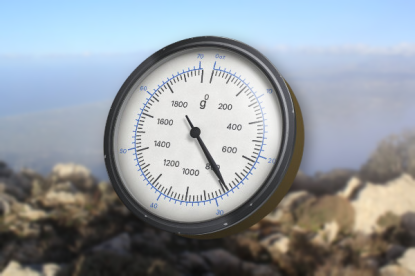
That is **780** g
